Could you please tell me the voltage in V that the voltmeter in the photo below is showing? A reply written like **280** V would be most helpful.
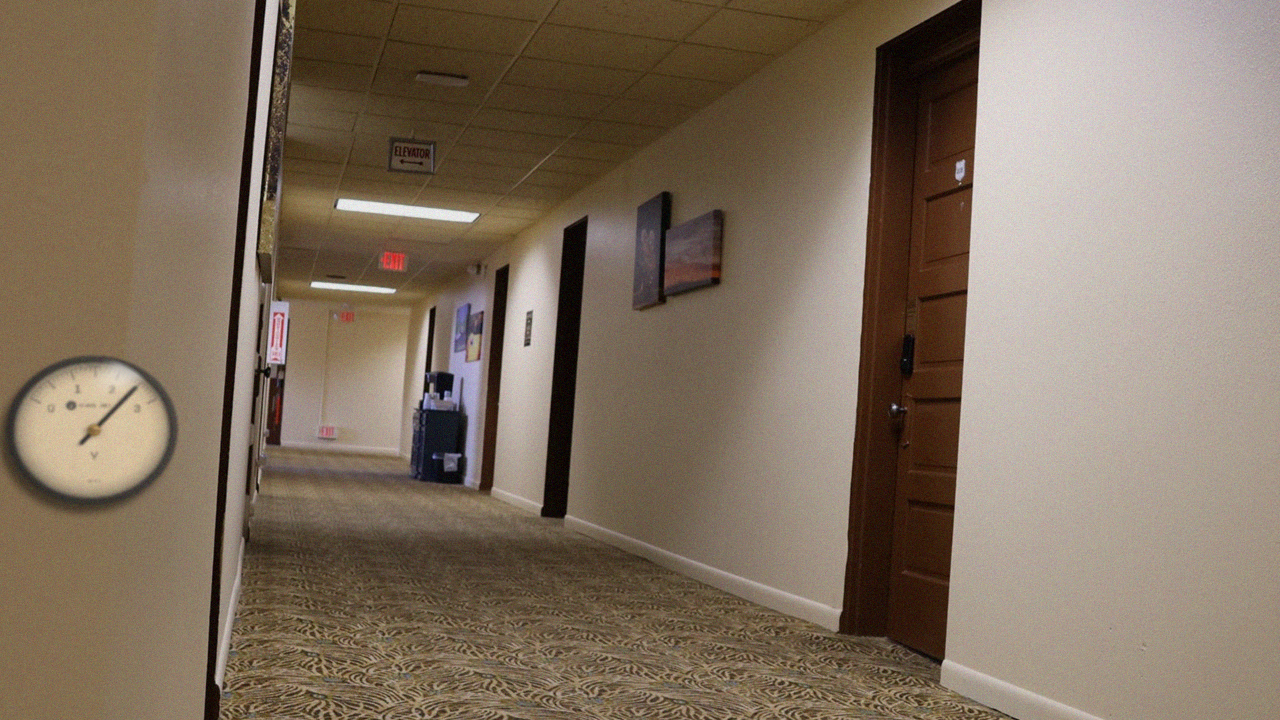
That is **2.5** V
